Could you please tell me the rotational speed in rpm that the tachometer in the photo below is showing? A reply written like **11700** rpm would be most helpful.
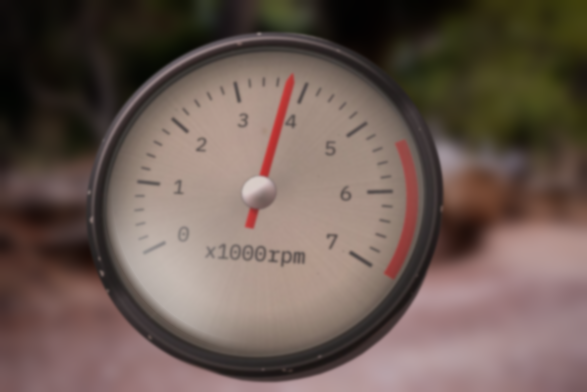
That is **3800** rpm
